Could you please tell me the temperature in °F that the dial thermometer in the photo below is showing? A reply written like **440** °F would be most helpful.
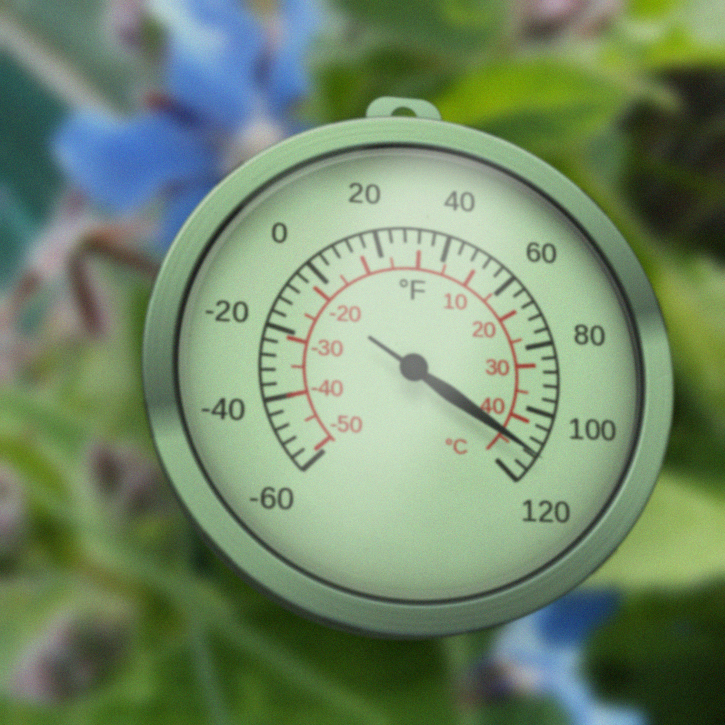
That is **112** °F
